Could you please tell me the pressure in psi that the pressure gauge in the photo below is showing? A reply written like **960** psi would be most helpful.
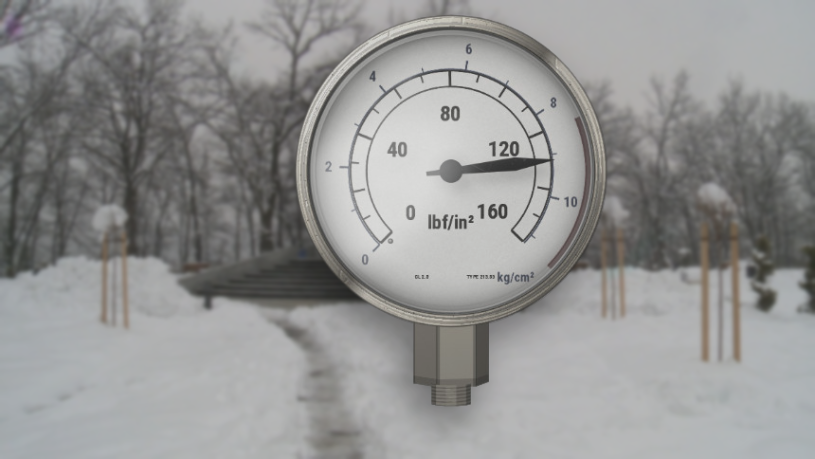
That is **130** psi
